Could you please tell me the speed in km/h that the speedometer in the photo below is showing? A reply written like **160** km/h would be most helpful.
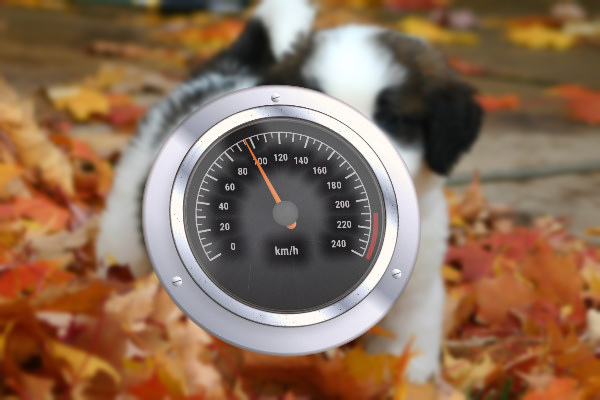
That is **95** km/h
